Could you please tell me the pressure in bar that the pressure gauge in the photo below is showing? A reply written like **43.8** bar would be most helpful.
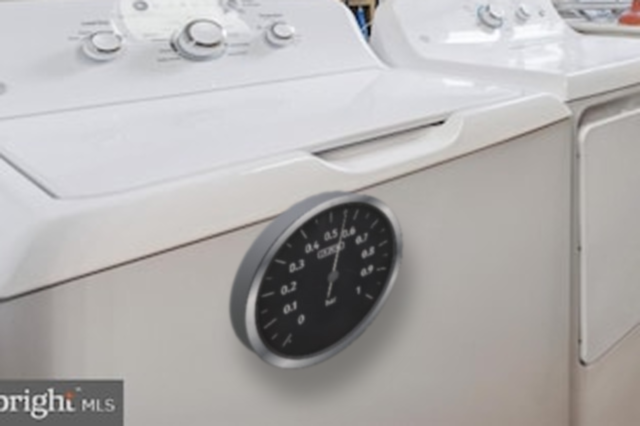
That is **0.55** bar
